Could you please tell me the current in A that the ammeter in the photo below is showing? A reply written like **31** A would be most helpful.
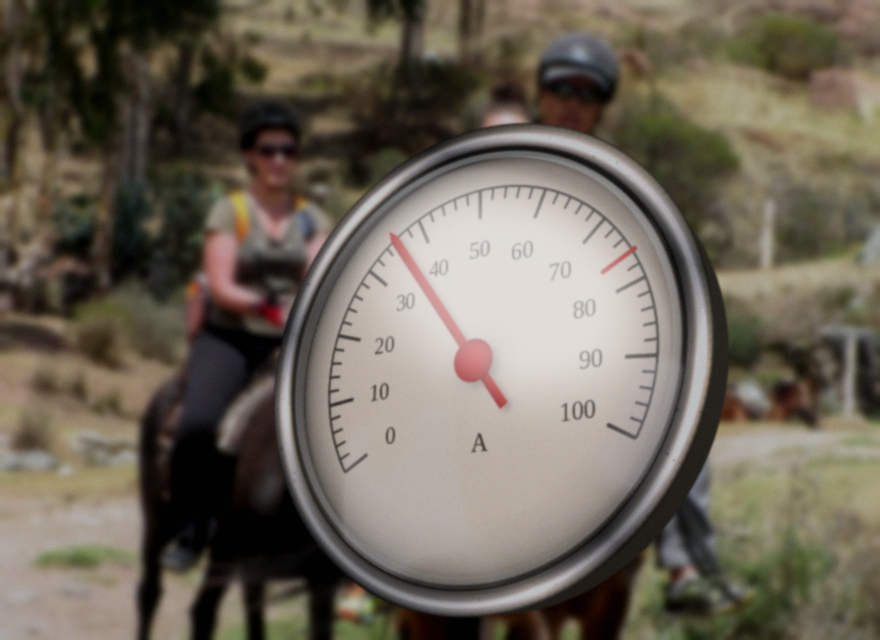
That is **36** A
